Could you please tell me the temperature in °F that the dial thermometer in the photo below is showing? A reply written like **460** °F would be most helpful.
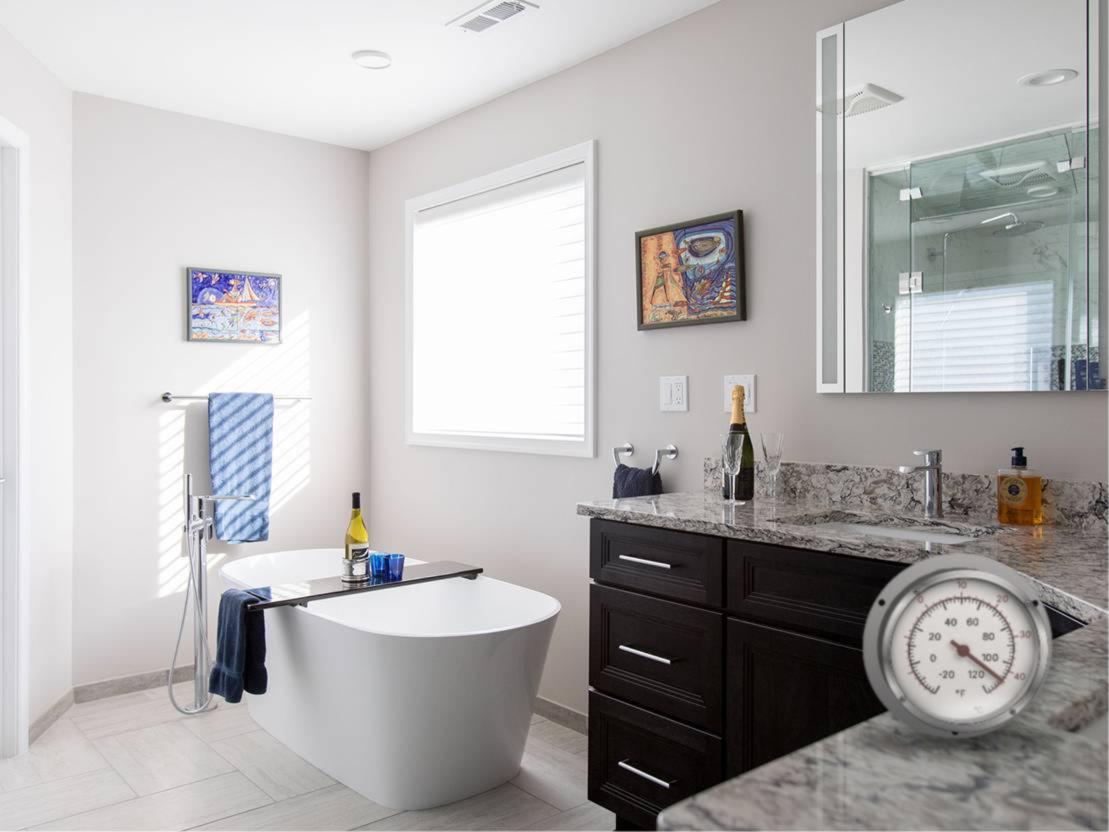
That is **110** °F
